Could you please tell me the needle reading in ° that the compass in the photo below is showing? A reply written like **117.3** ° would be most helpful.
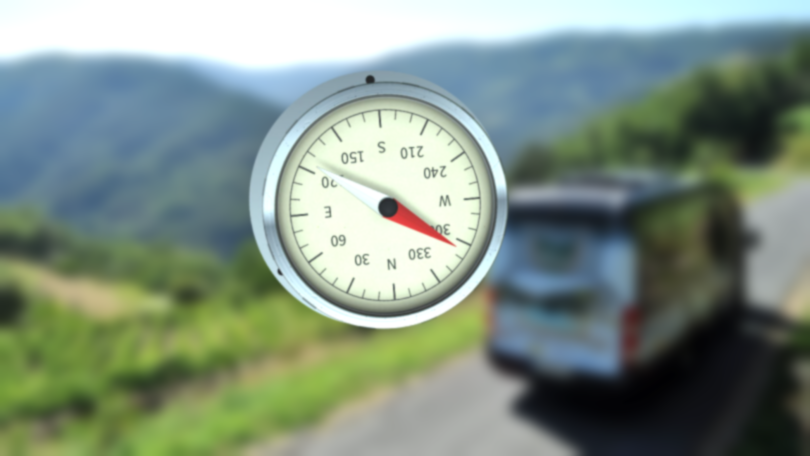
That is **305** °
